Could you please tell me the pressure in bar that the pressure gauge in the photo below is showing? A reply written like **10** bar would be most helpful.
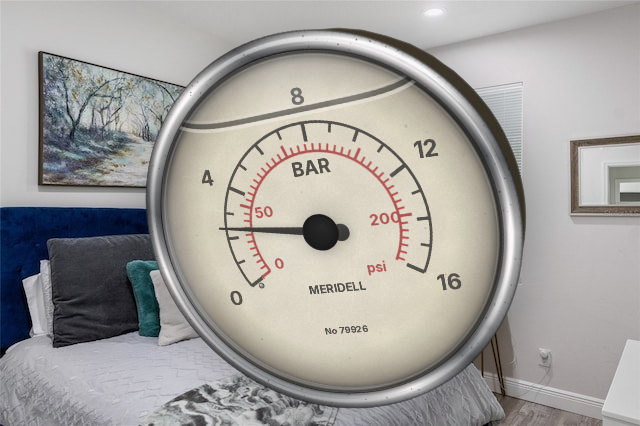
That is **2.5** bar
